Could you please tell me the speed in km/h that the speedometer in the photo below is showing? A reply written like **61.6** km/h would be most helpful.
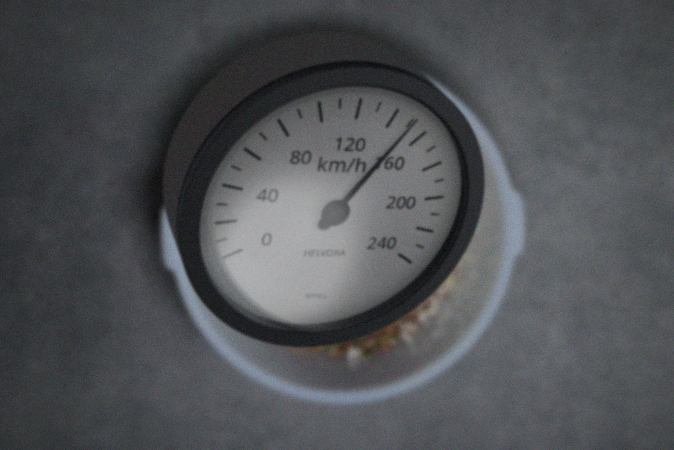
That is **150** km/h
